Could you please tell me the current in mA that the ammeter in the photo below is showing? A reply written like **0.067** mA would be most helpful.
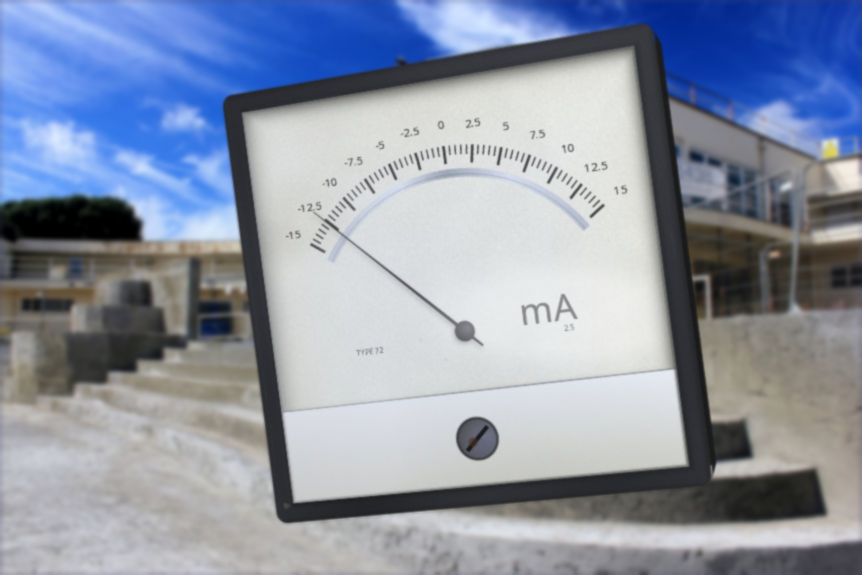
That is **-12.5** mA
